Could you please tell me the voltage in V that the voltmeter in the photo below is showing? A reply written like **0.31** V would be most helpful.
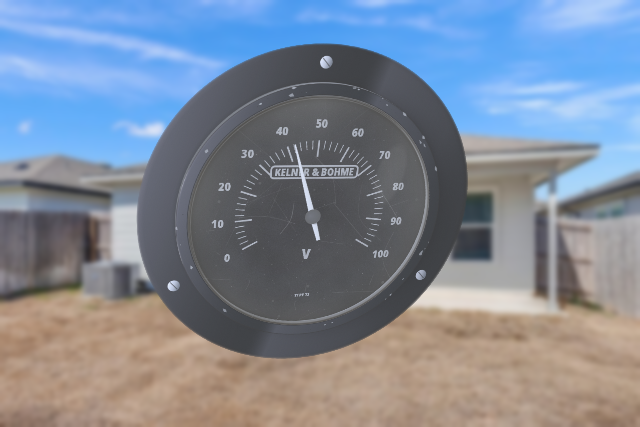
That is **42** V
